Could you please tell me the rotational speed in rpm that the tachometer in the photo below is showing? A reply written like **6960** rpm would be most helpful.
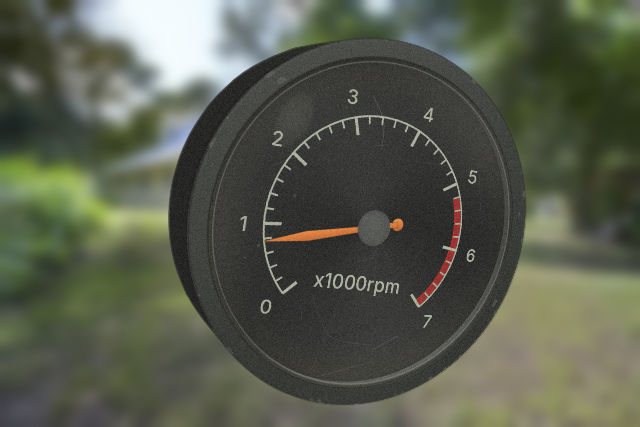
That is **800** rpm
